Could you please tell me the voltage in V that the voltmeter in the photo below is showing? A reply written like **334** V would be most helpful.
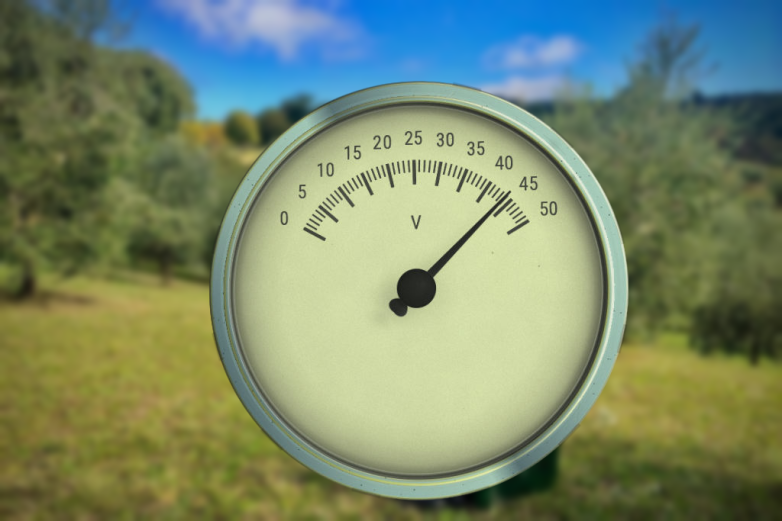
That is **44** V
